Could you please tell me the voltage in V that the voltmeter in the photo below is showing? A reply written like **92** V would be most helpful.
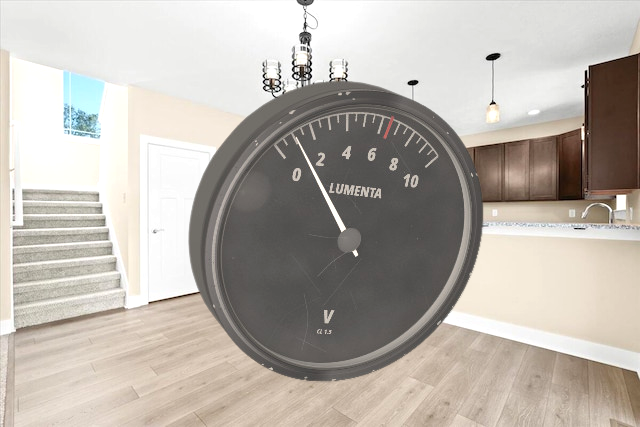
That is **1** V
